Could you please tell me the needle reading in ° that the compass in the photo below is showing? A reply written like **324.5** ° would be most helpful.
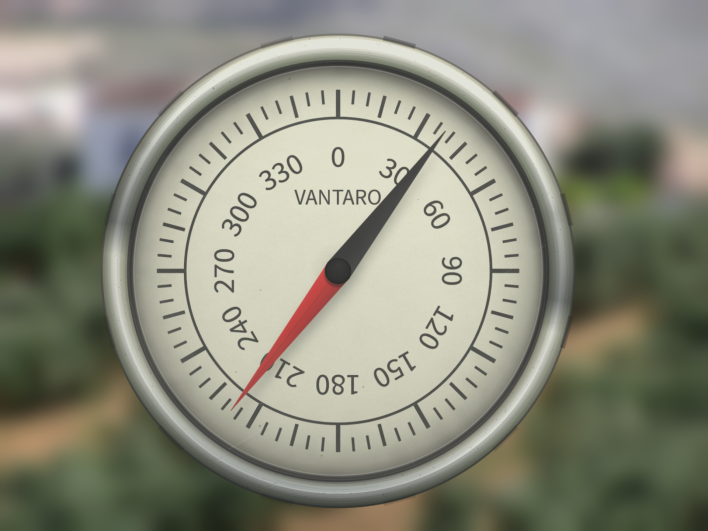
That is **217.5** °
